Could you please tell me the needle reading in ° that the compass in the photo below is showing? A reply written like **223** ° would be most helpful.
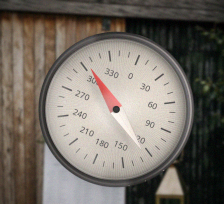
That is **305** °
